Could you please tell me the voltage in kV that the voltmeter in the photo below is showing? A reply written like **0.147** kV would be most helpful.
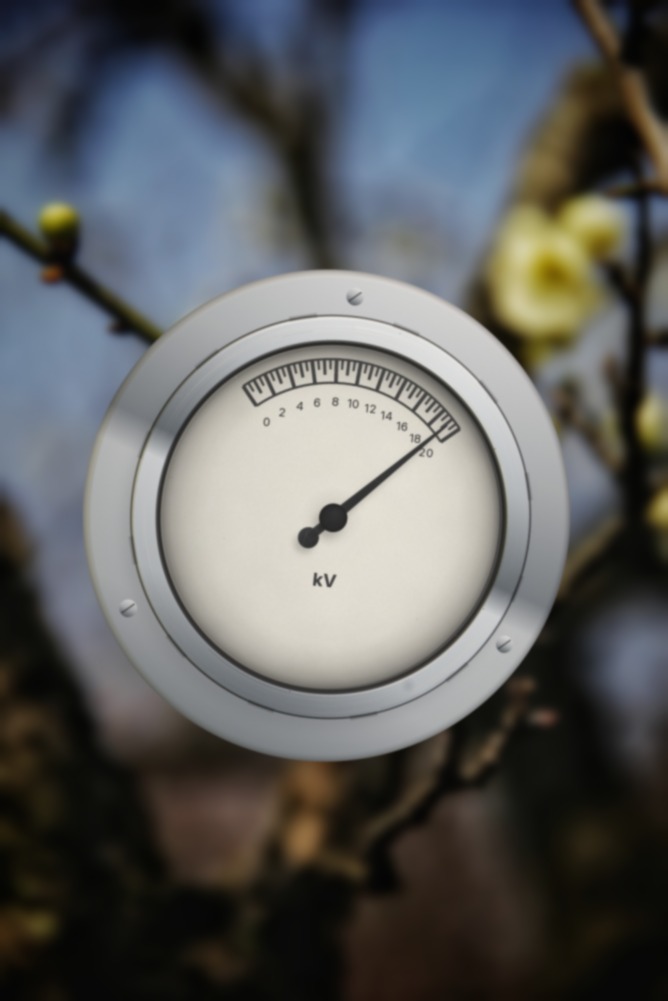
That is **19** kV
